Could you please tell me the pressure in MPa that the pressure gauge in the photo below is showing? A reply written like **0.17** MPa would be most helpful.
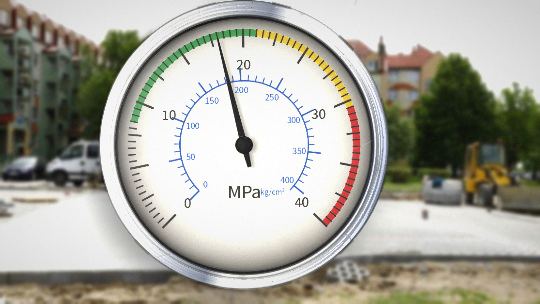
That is **18** MPa
